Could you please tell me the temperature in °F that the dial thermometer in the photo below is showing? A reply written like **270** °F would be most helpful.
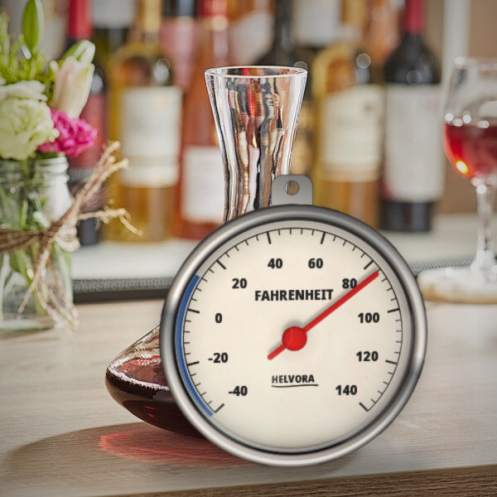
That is **84** °F
